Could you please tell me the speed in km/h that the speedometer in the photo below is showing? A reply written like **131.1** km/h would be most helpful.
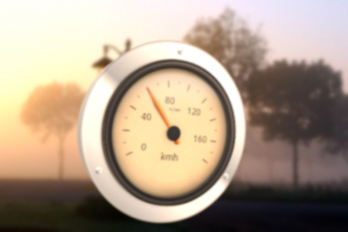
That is **60** km/h
